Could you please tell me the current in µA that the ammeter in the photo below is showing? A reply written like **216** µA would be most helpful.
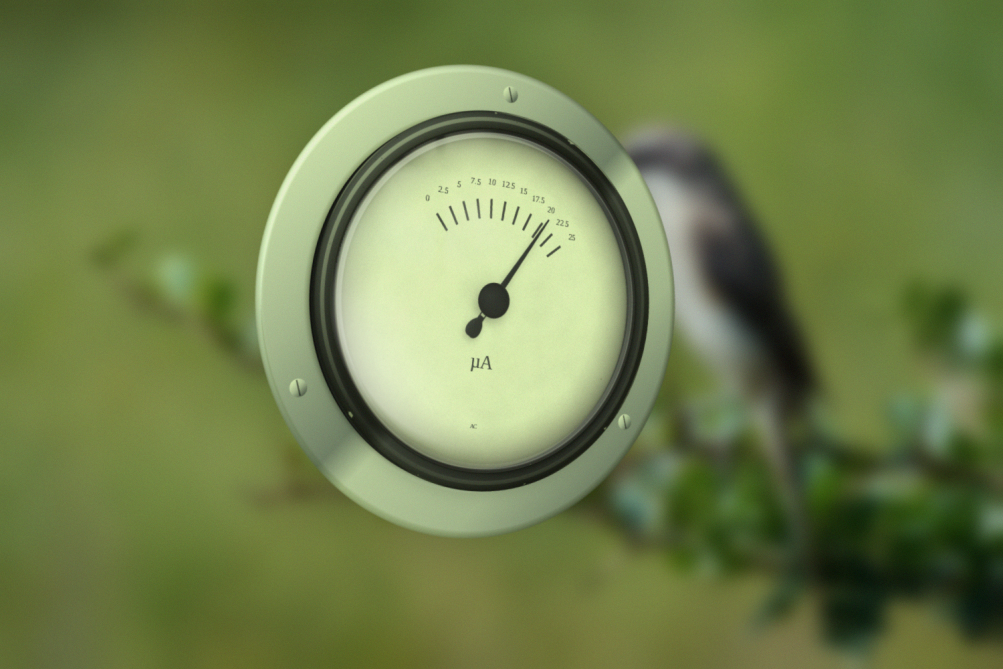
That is **20** µA
